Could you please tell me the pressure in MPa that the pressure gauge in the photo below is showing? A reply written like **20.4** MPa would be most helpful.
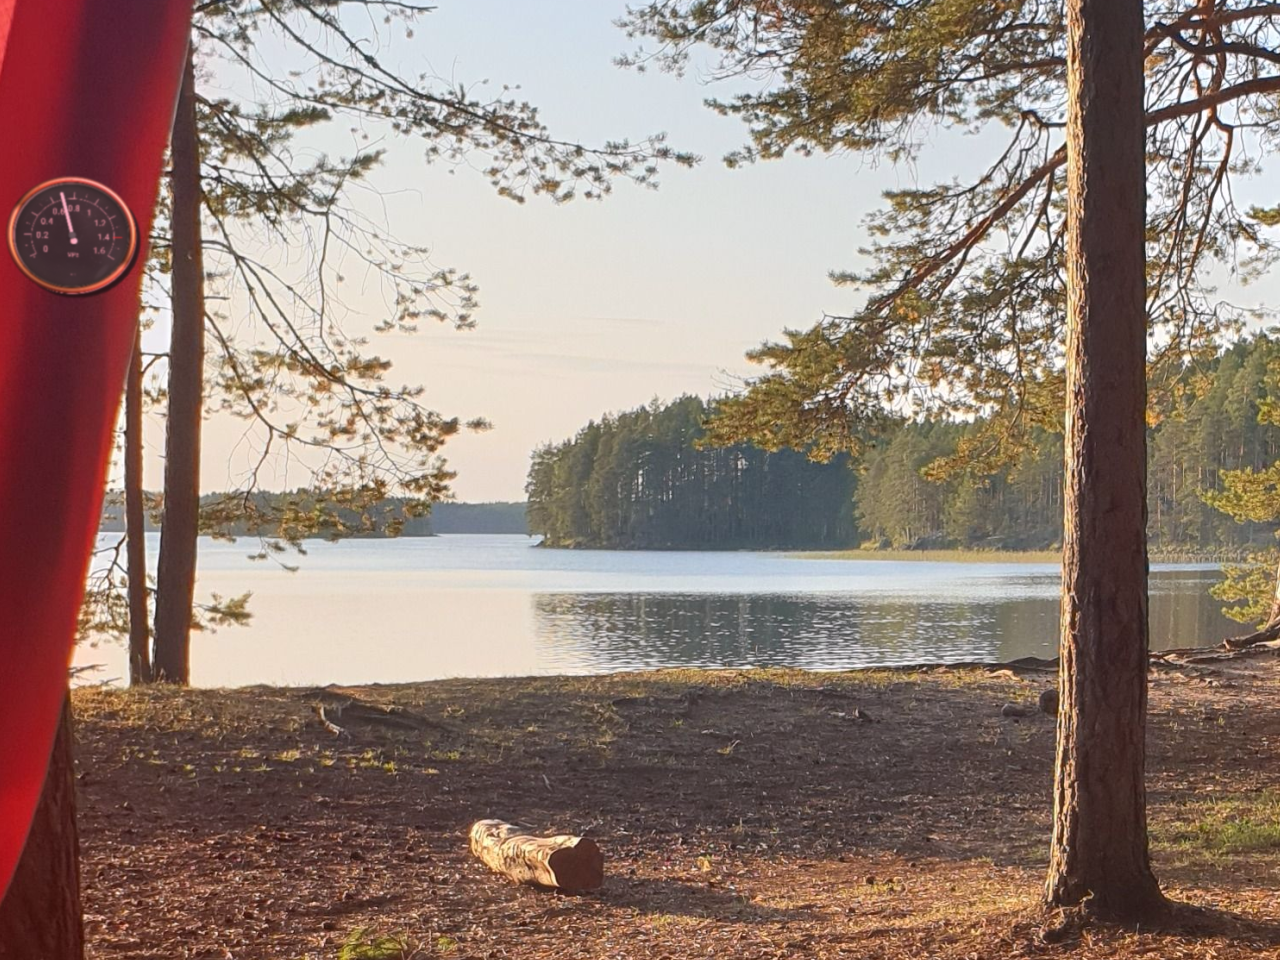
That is **0.7** MPa
